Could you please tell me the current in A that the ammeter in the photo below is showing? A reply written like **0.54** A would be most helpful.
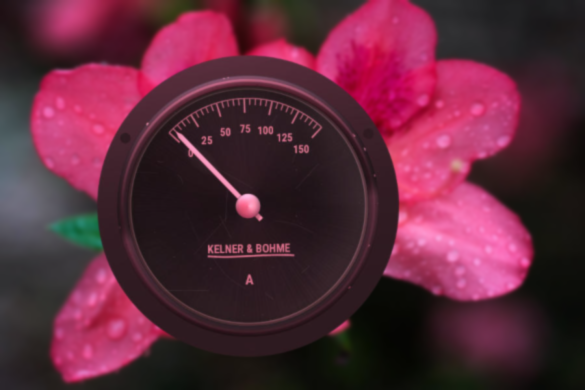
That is **5** A
